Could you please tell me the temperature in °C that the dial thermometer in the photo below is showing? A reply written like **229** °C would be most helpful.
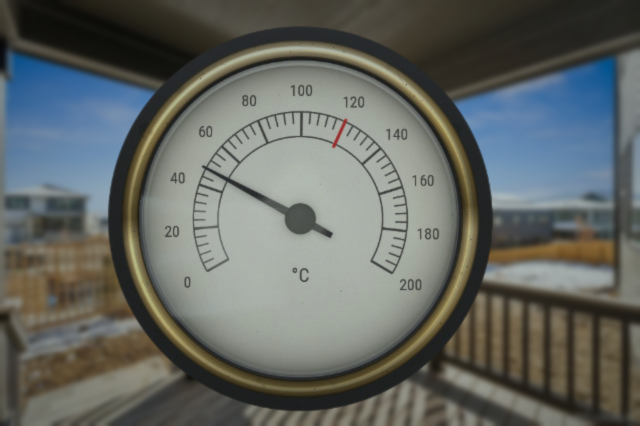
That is **48** °C
